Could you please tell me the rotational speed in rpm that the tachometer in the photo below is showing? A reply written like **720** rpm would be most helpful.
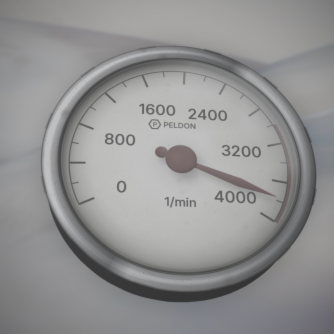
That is **3800** rpm
